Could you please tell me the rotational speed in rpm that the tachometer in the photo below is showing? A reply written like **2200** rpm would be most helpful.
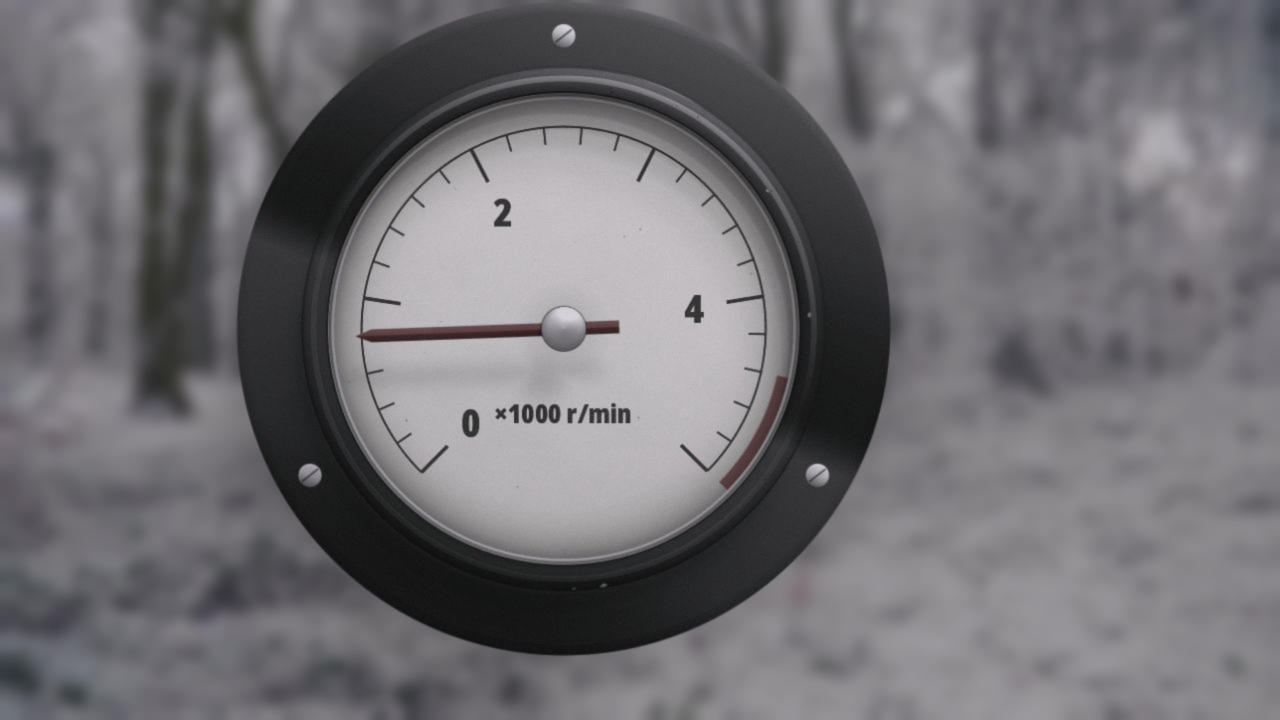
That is **800** rpm
